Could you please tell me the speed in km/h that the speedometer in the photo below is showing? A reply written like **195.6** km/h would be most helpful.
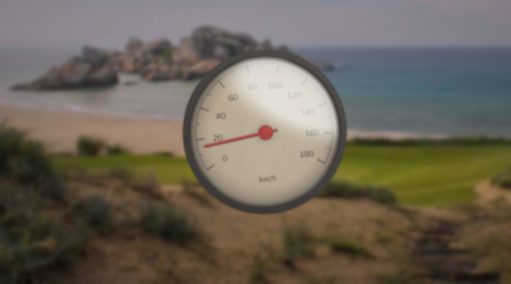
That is **15** km/h
